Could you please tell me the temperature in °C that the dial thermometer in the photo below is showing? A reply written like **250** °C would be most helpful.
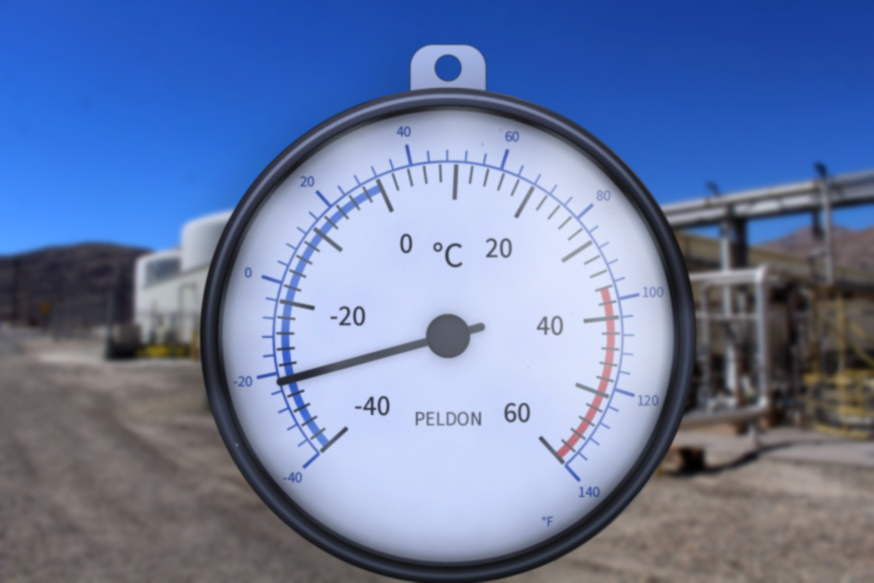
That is **-30** °C
